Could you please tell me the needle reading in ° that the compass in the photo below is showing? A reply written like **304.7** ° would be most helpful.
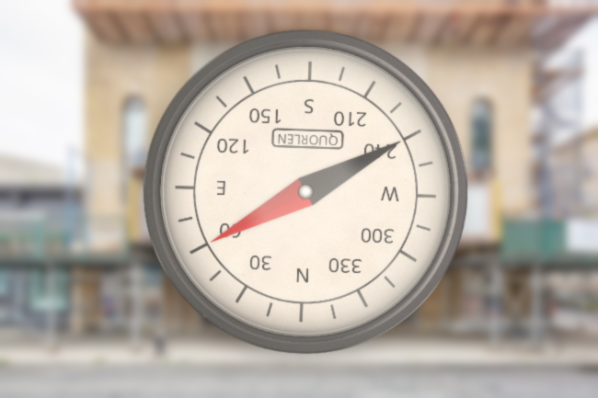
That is **60** °
